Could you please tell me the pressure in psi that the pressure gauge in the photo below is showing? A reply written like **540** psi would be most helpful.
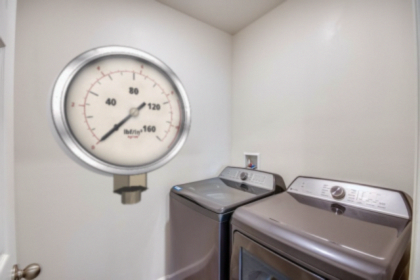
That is **0** psi
